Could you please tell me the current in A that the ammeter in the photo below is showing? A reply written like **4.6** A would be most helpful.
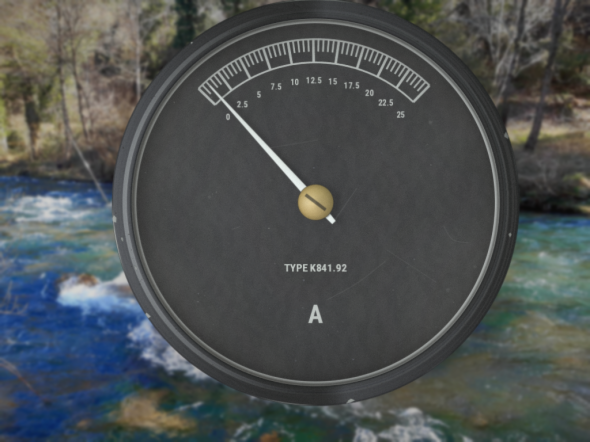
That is **1** A
